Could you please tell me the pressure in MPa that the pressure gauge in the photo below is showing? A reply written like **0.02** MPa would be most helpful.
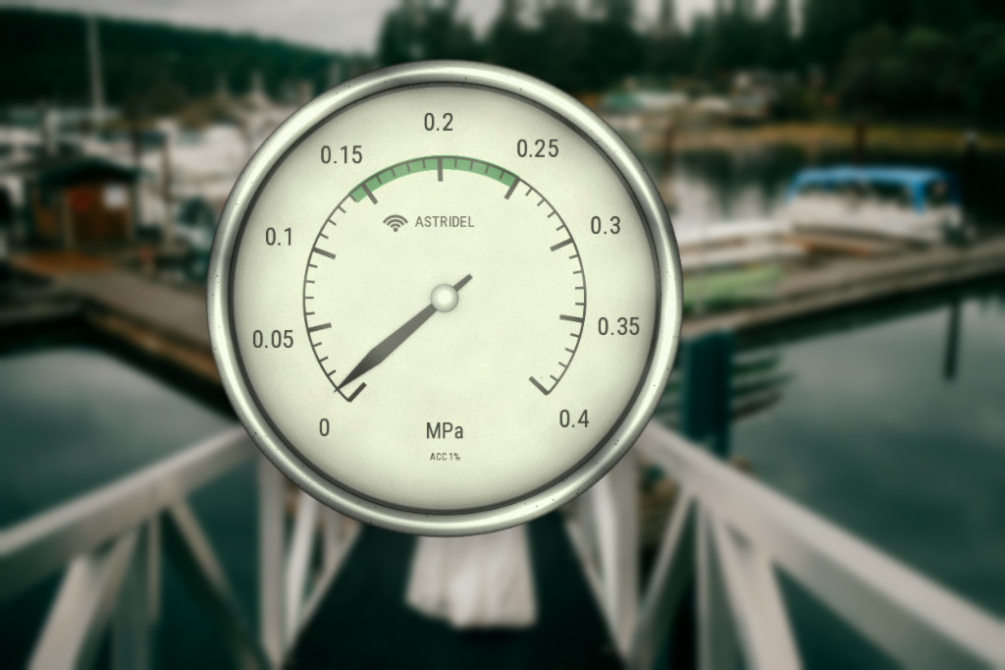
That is **0.01** MPa
